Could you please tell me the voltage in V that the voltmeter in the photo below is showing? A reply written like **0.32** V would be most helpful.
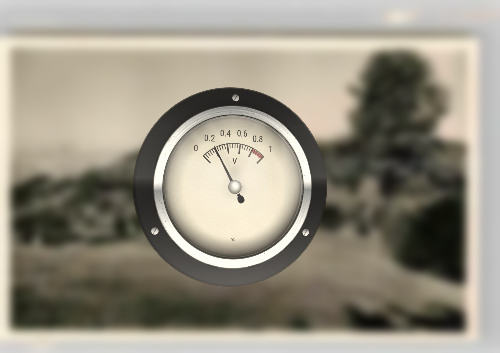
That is **0.2** V
